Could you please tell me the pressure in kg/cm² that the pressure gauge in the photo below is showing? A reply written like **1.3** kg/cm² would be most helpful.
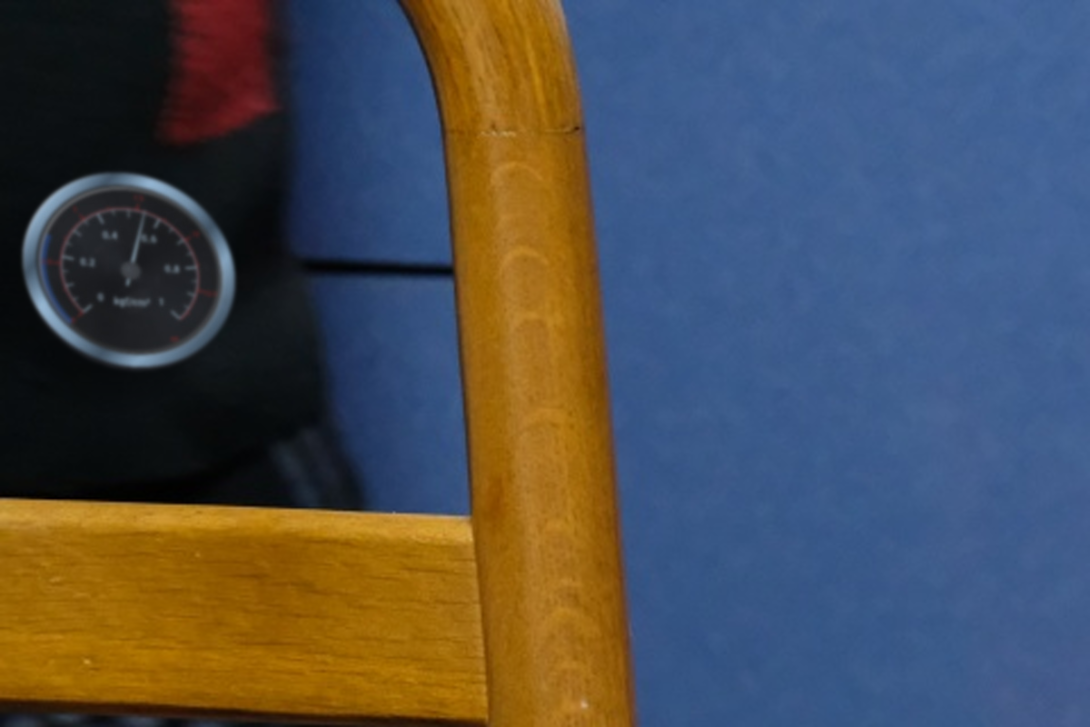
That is **0.55** kg/cm²
